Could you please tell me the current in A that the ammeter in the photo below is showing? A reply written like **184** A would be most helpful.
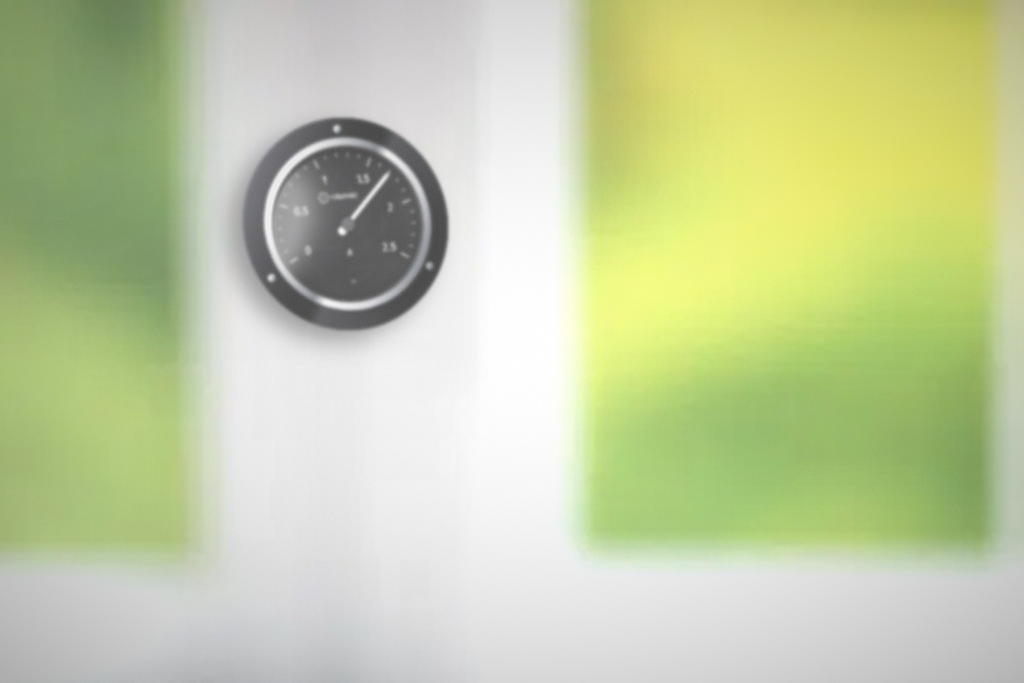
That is **1.7** A
